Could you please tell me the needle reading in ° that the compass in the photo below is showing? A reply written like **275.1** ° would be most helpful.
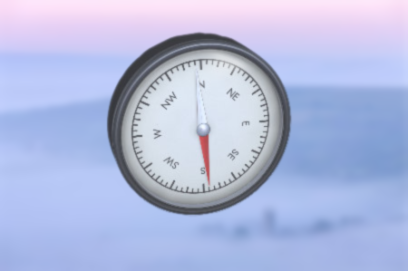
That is **175** °
